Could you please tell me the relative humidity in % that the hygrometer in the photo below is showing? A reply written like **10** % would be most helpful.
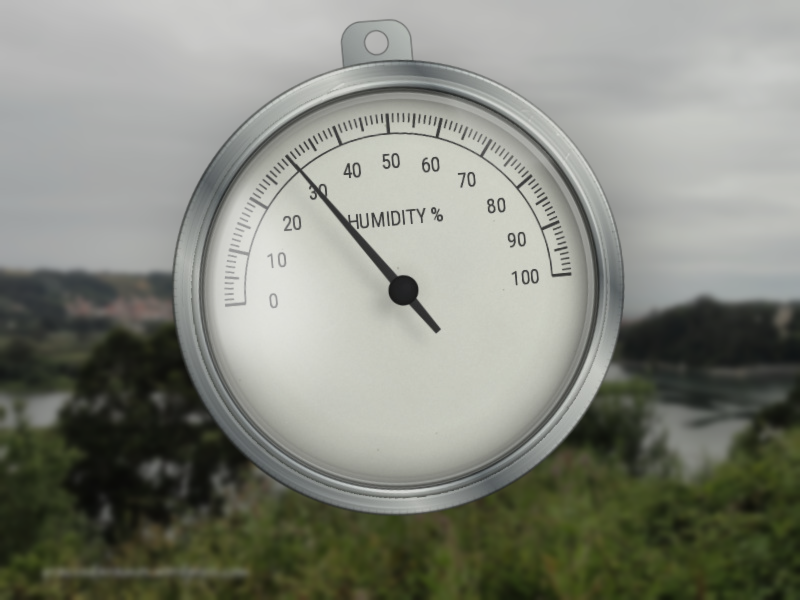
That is **30** %
